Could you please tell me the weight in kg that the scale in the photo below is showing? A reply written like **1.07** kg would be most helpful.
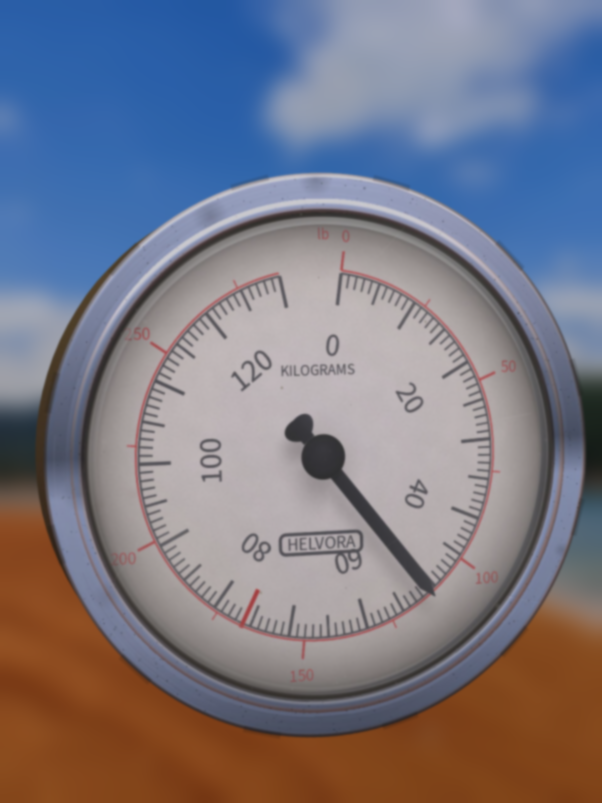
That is **51** kg
